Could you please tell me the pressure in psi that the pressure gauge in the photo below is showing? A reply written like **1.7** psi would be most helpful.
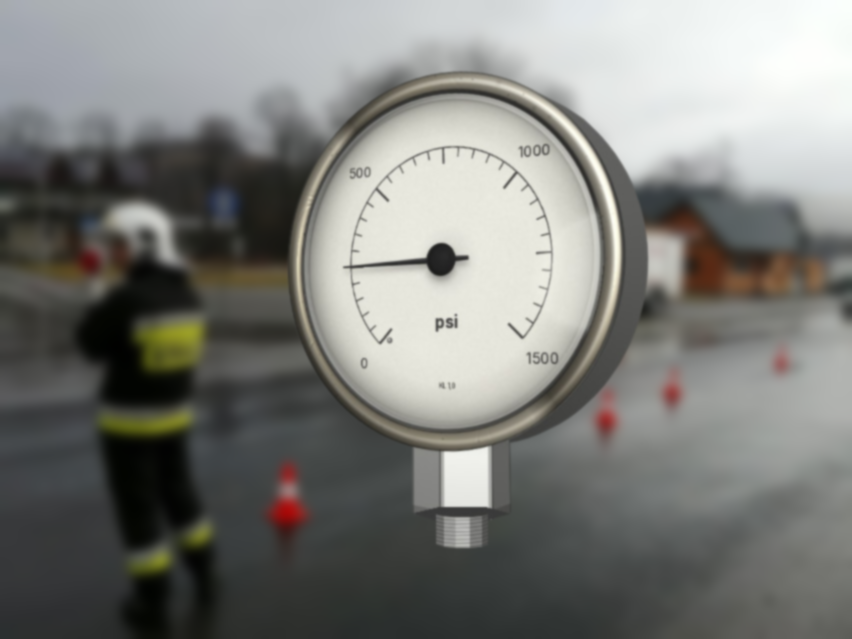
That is **250** psi
